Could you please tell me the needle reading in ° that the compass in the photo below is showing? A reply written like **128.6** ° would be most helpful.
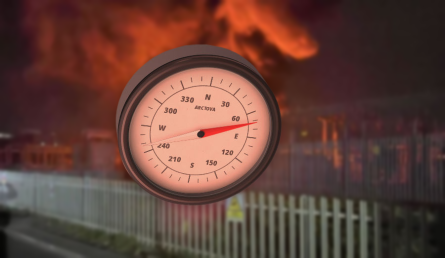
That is **70** °
